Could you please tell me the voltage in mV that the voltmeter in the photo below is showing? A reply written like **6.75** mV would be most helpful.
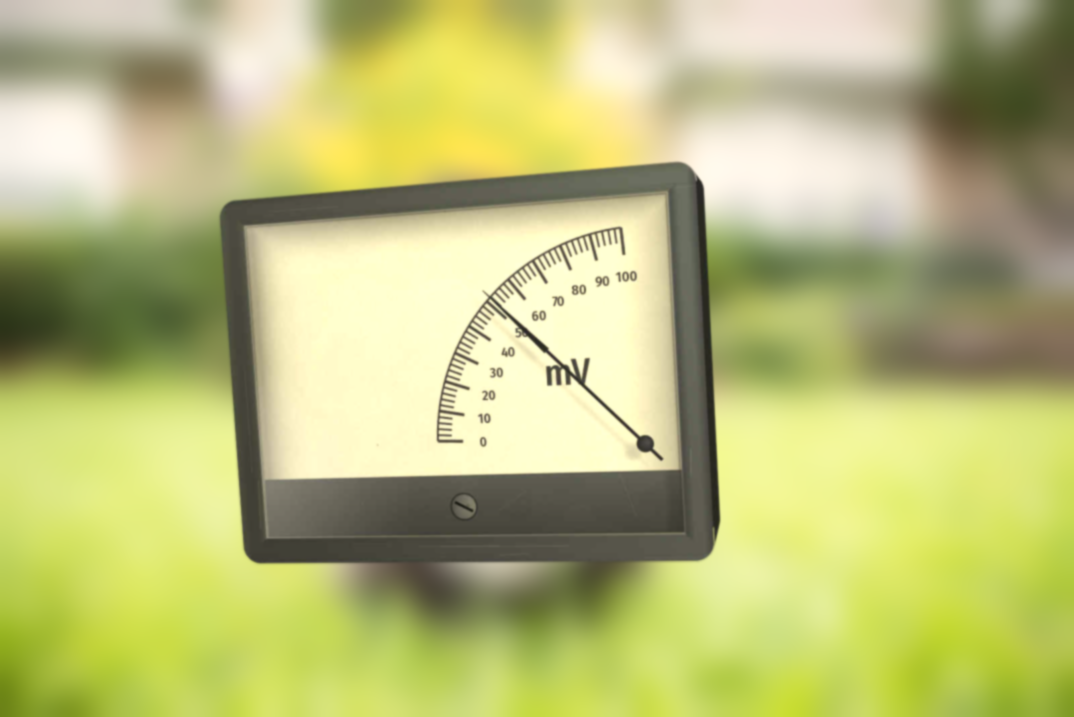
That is **52** mV
